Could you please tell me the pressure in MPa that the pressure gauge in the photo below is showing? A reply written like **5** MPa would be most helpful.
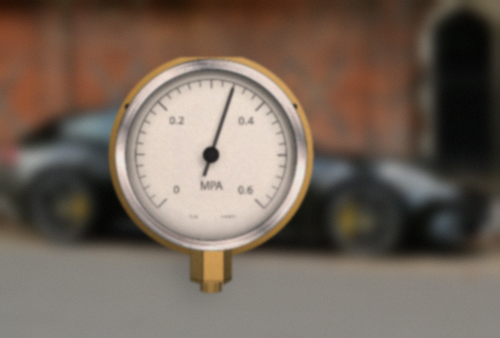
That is **0.34** MPa
